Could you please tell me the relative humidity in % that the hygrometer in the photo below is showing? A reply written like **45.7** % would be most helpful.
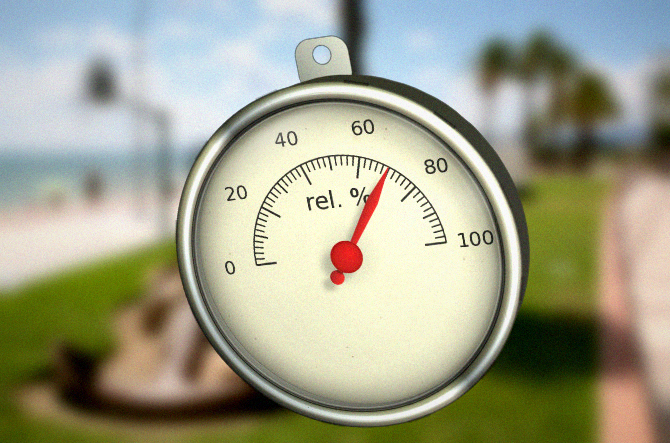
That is **70** %
